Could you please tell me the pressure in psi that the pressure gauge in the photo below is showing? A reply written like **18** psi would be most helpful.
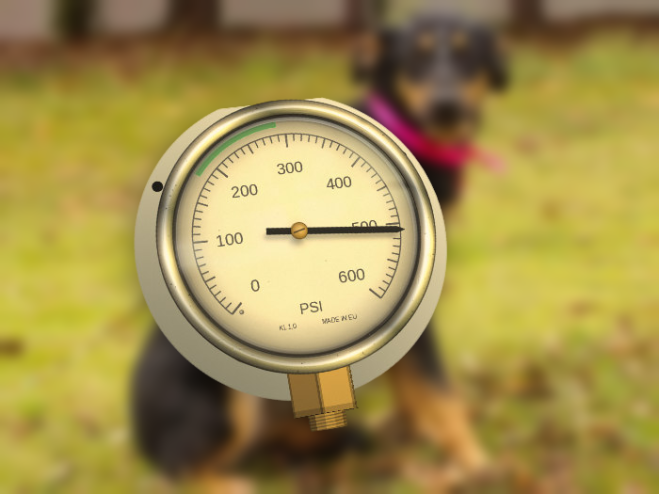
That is **510** psi
